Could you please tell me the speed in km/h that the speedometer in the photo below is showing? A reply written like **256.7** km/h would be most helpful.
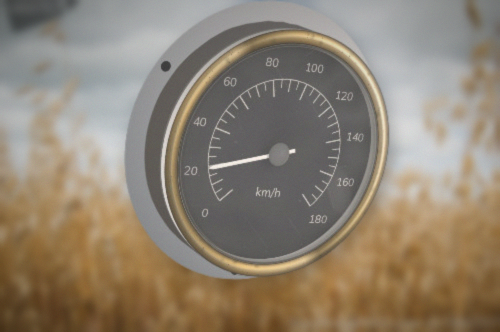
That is **20** km/h
